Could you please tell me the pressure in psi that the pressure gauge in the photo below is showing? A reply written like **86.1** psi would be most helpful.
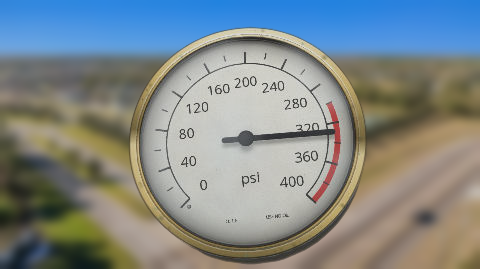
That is **330** psi
